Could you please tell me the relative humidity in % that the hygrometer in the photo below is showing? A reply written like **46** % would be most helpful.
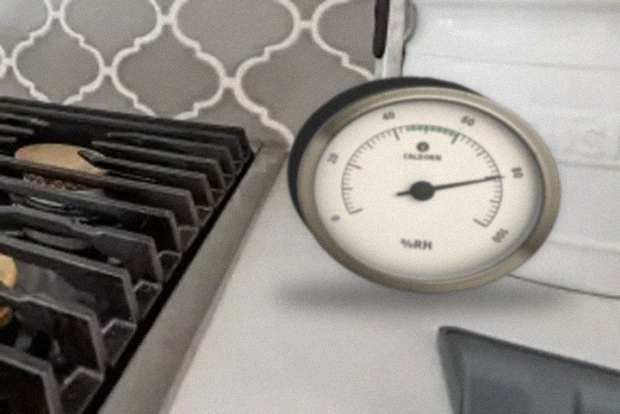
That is **80** %
